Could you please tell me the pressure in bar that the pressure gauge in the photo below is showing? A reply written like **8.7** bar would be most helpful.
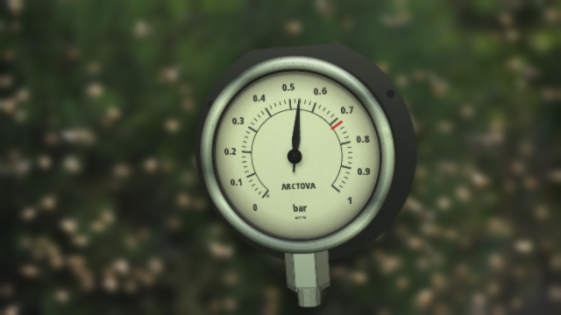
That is **0.54** bar
